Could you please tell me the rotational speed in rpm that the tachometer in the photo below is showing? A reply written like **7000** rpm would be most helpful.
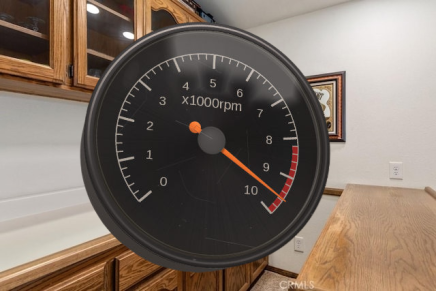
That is **9600** rpm
